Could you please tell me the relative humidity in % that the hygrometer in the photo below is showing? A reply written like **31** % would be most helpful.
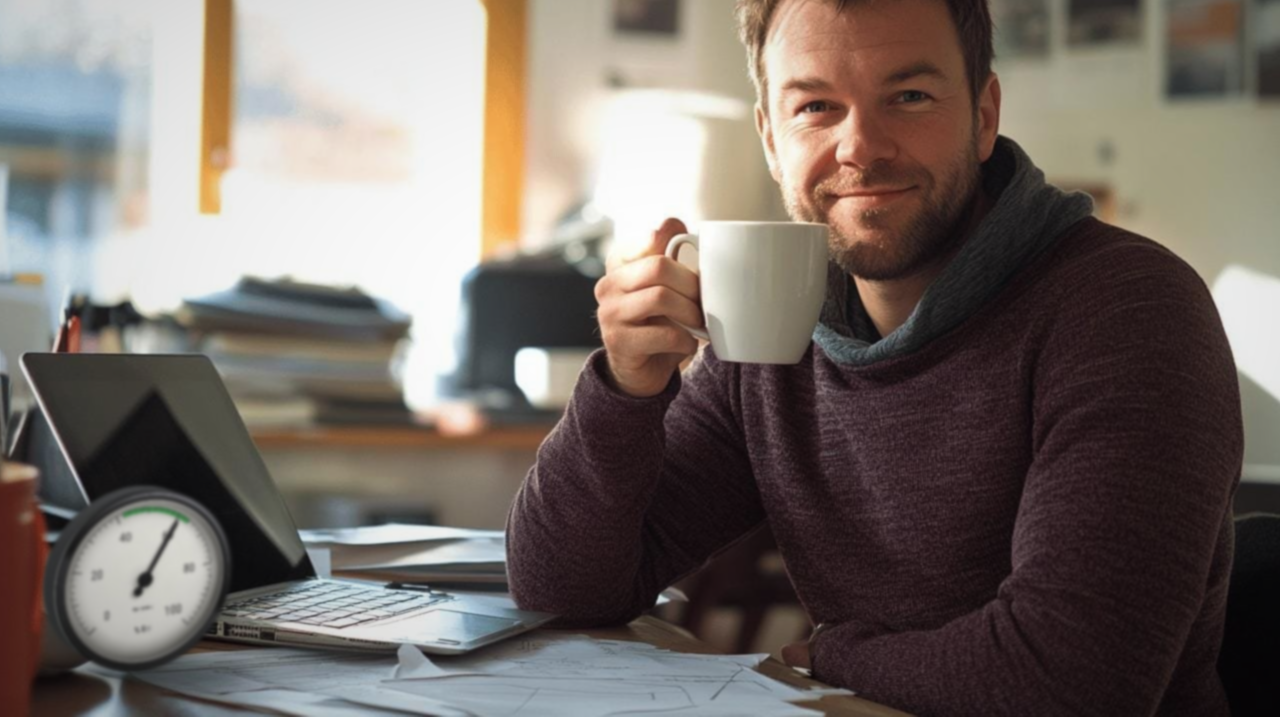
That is **60** %
